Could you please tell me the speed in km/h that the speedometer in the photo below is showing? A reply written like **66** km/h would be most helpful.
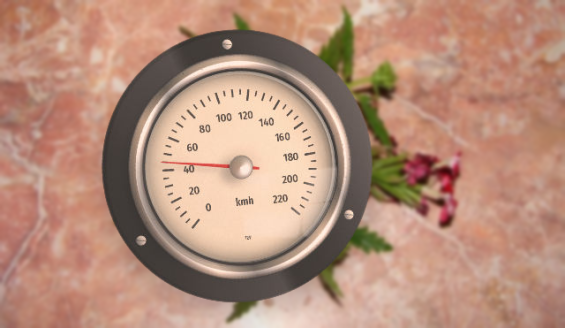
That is **45** km/h
